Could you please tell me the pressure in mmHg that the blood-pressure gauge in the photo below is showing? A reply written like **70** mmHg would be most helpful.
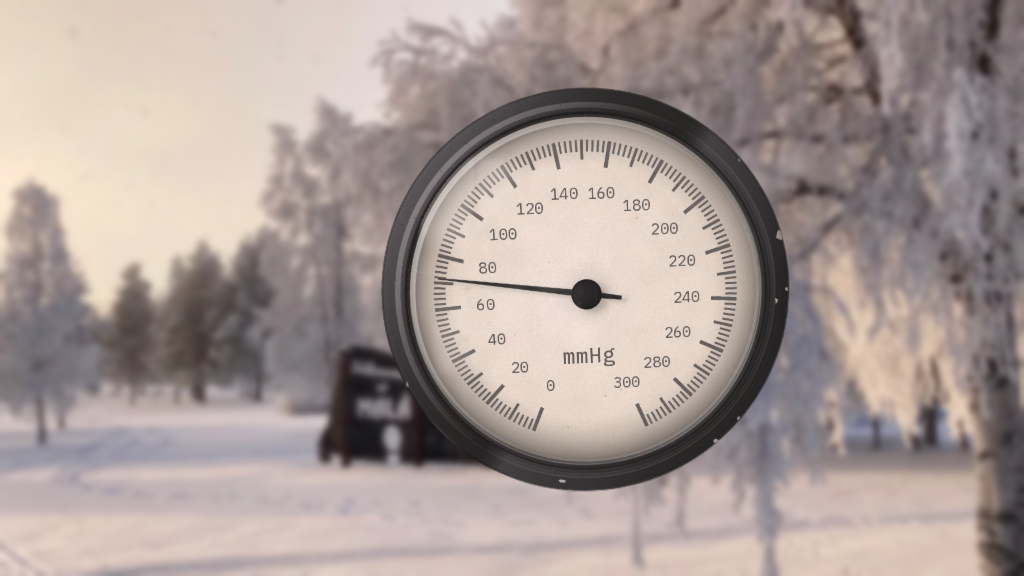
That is **72** mmHg
